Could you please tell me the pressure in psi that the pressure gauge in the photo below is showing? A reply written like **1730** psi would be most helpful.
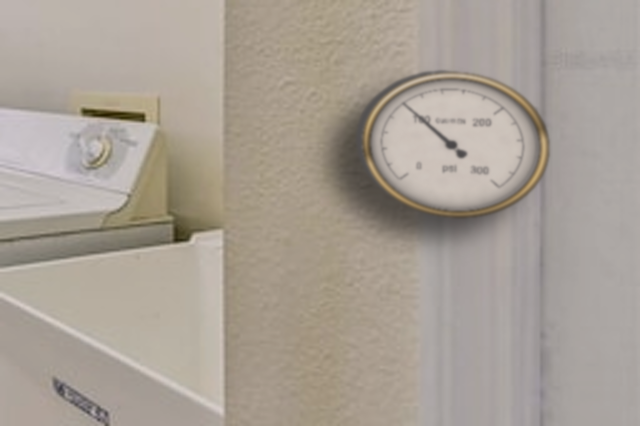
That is **100** psi
